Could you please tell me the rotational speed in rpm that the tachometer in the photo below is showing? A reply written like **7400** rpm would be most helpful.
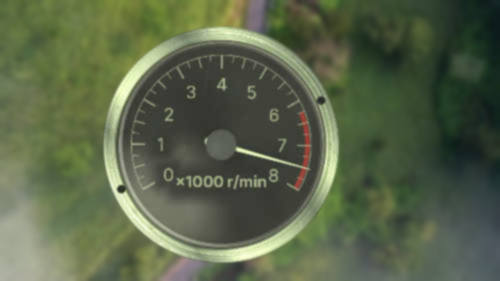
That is **7500** rpm
